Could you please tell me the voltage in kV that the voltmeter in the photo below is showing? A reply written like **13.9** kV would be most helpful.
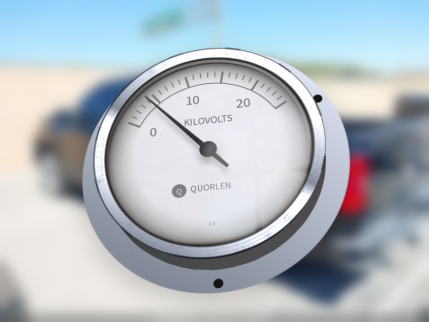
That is **4** kV
